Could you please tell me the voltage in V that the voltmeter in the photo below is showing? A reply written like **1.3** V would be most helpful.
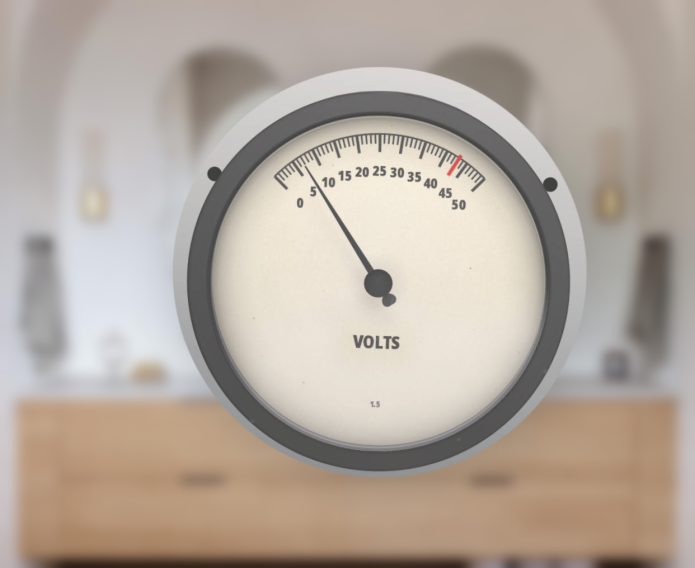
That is **7** V
